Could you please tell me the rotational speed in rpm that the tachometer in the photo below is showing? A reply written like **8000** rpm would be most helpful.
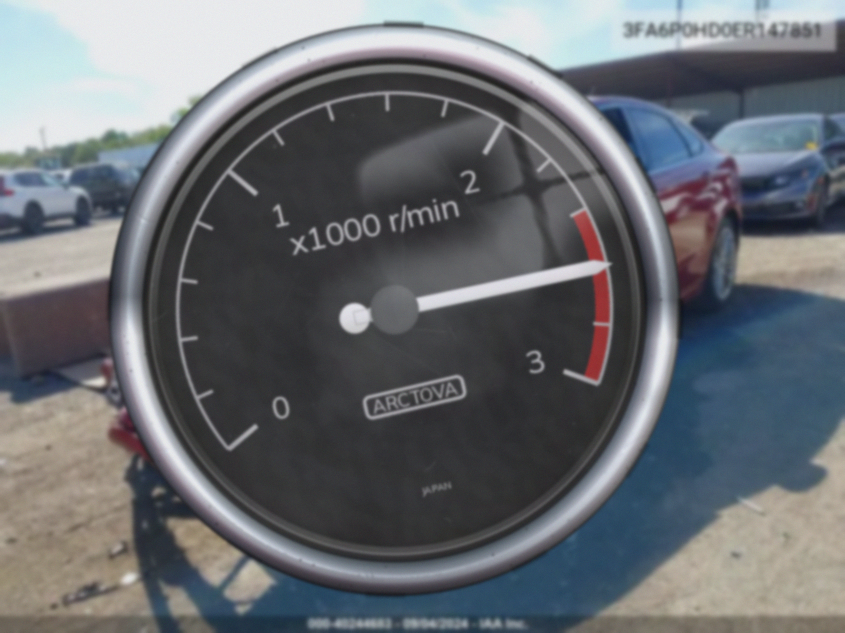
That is **2600** rpm
